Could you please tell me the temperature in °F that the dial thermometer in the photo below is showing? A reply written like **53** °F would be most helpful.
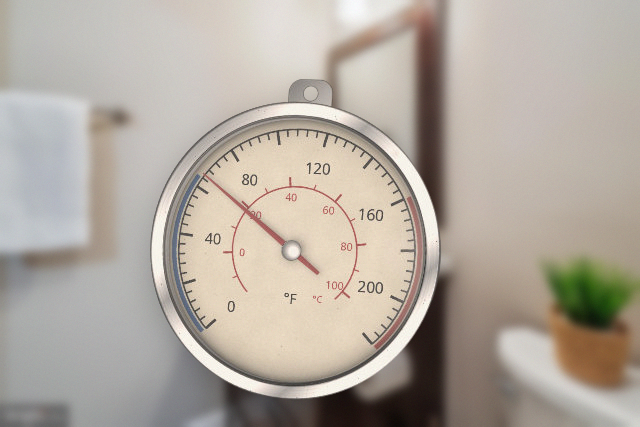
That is **66** °F
